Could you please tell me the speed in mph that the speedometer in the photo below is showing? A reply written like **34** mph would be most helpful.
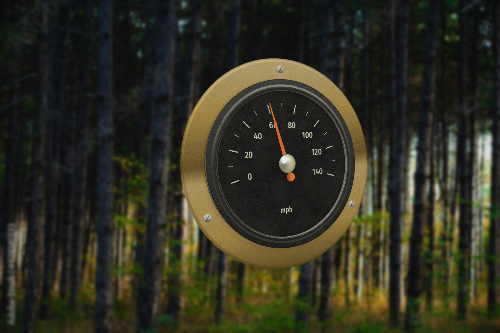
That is **60** mph
